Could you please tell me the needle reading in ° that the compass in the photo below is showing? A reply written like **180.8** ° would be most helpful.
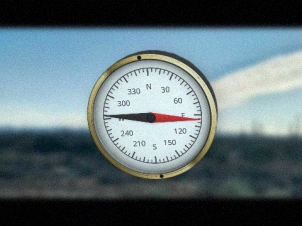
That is **95** °
